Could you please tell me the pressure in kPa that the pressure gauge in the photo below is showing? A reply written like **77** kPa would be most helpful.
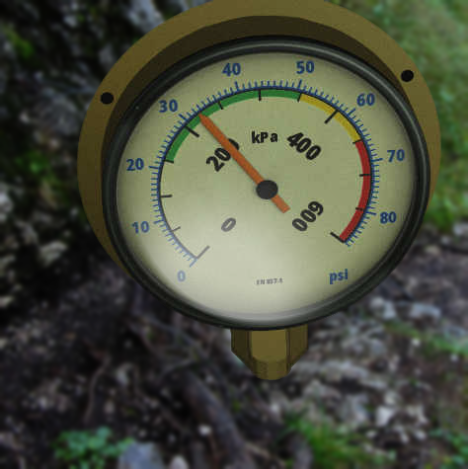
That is **225** kPa
